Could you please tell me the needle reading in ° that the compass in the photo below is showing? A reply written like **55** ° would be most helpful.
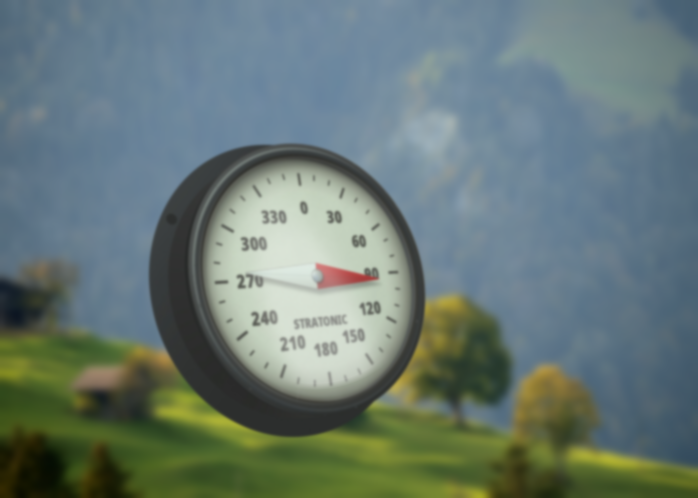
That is **95** °
